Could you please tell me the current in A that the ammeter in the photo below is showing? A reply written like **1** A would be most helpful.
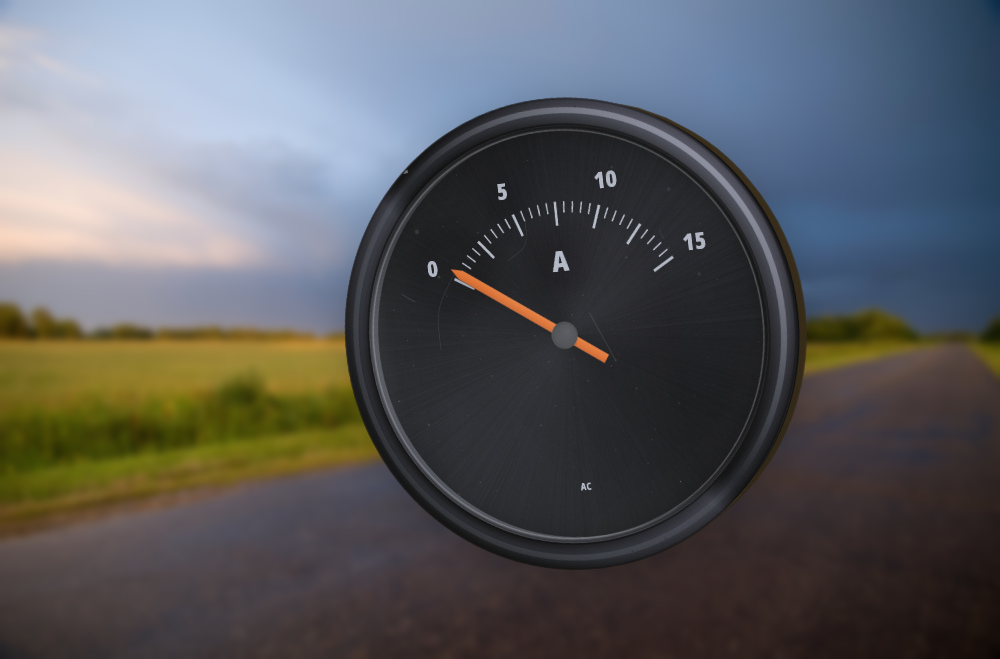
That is **0.5** A
